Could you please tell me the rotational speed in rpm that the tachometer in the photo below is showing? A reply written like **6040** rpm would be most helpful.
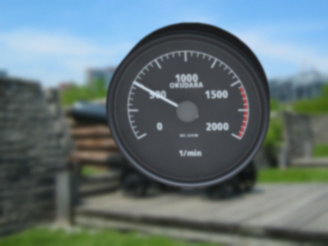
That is **500** rpm
